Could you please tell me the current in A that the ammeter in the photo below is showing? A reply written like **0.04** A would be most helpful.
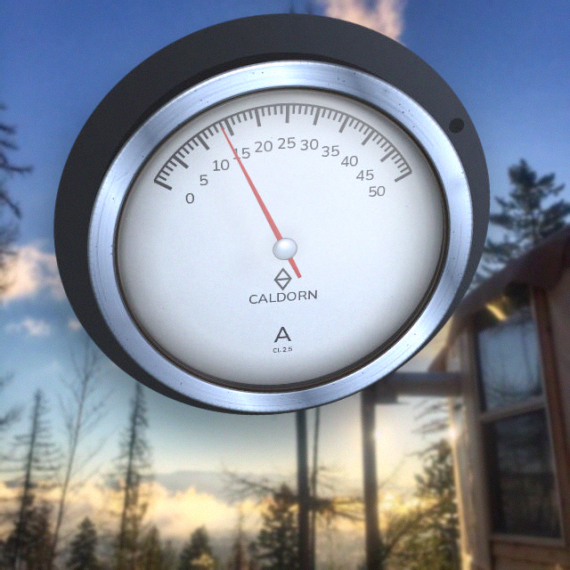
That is **14** A
